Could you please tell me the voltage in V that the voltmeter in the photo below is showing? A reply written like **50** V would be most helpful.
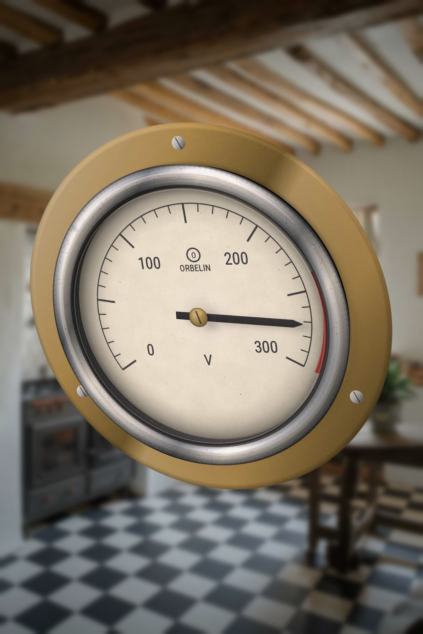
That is **270** V
